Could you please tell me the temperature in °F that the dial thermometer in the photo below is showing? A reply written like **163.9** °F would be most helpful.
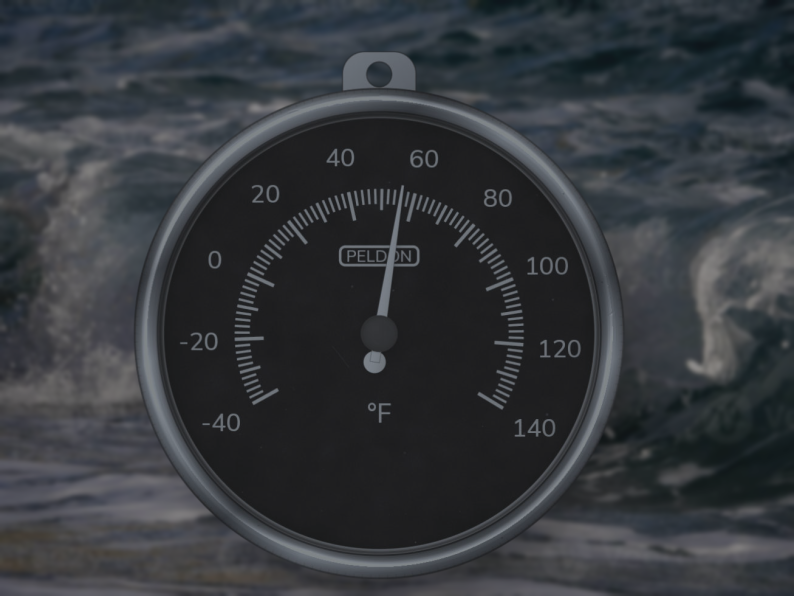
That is **56** °F
